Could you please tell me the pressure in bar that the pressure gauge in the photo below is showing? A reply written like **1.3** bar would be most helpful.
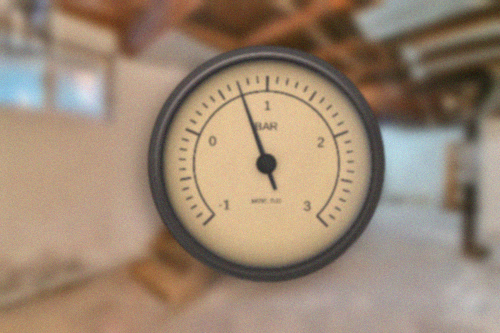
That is **0.7** bar
